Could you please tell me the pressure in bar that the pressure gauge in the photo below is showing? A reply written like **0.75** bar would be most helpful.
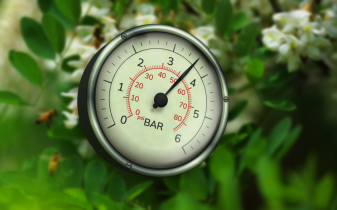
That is **3.6** bar
